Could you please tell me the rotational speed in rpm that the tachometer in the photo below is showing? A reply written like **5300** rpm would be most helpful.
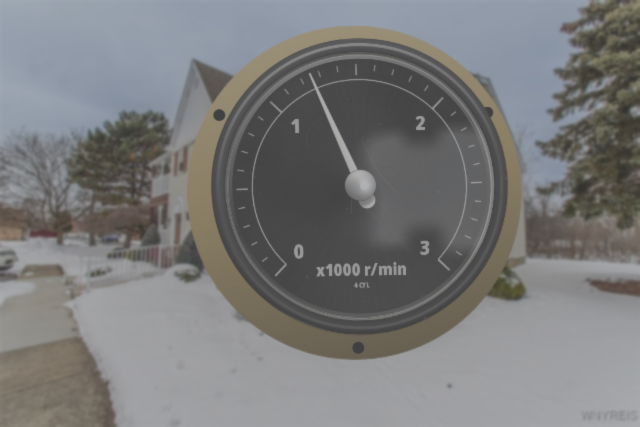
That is **1250** rpm
